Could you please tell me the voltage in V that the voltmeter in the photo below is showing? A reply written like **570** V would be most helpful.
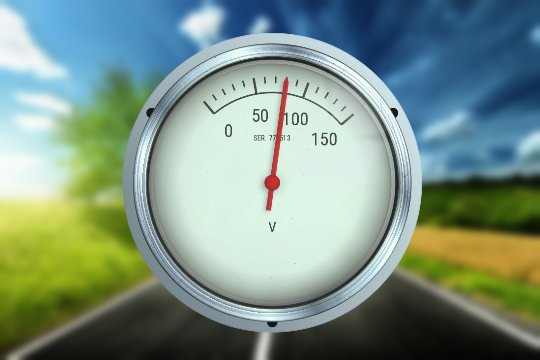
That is **80** V
